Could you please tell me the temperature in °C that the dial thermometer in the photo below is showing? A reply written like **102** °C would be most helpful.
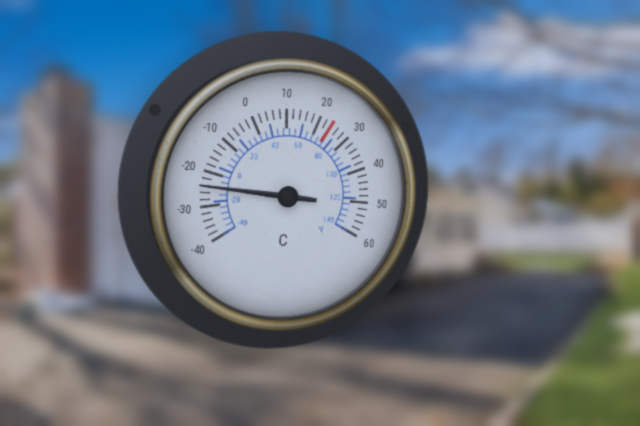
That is **-24** °C
